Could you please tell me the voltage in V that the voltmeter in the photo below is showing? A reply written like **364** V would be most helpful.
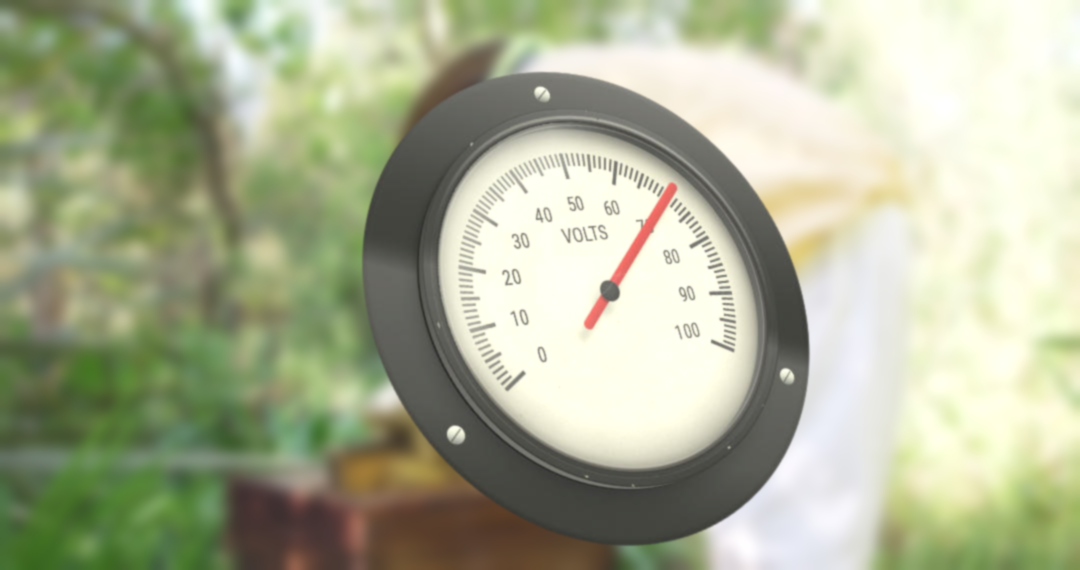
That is **70** V
